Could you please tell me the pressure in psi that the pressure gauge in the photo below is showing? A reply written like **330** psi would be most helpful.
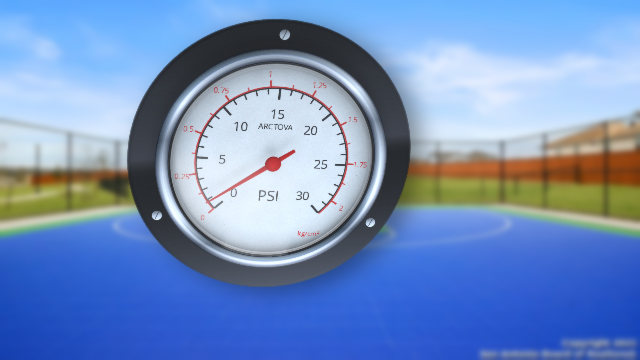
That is **1** psi
